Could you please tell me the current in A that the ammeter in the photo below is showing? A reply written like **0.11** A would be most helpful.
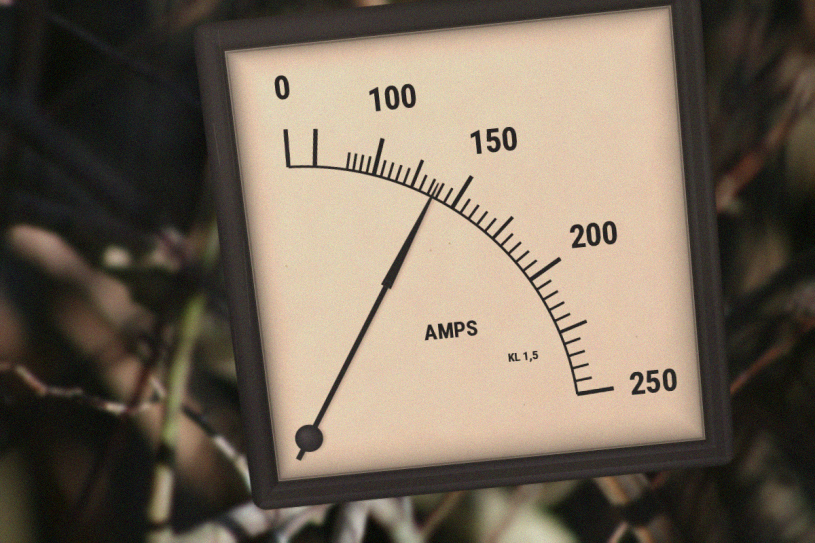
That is **137.5** A
